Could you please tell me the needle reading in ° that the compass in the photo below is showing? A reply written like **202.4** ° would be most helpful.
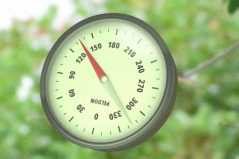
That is **135** °
